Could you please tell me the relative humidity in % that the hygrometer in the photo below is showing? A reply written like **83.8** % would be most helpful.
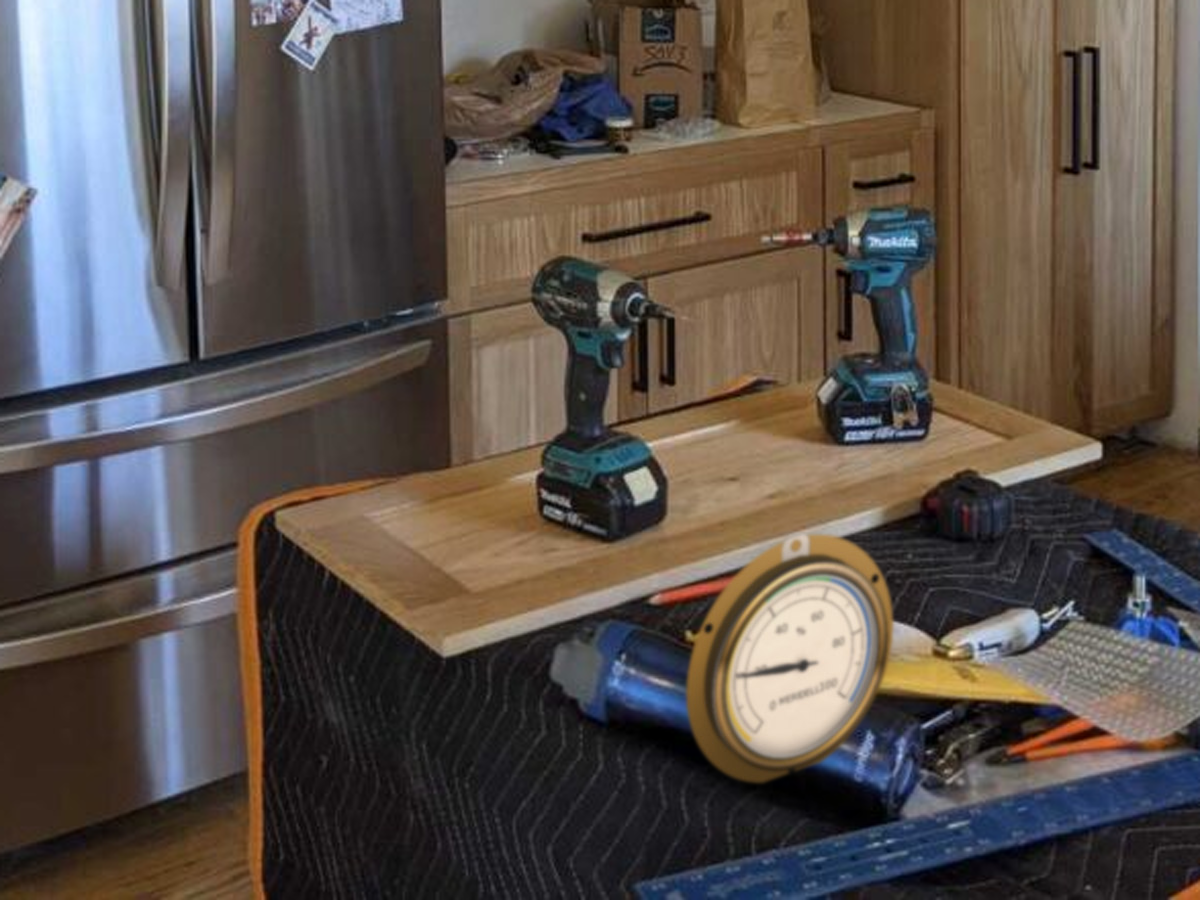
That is **20** %
